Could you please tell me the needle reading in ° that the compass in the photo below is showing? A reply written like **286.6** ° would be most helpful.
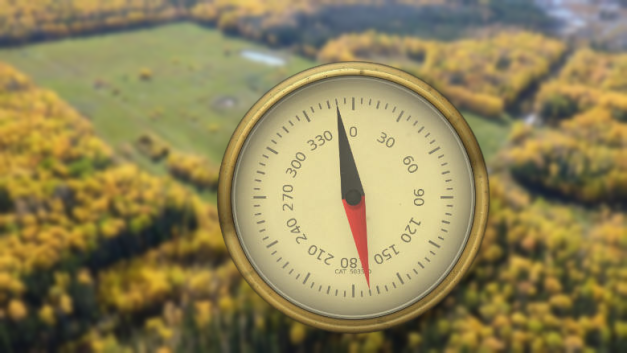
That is **170** °
